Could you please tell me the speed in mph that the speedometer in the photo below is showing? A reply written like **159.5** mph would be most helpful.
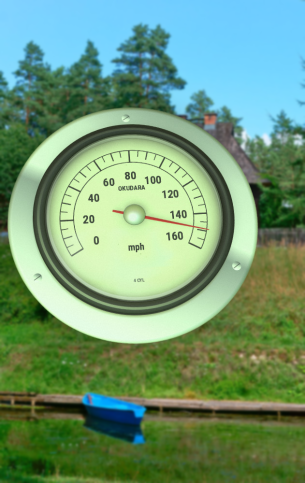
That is **150** mph
